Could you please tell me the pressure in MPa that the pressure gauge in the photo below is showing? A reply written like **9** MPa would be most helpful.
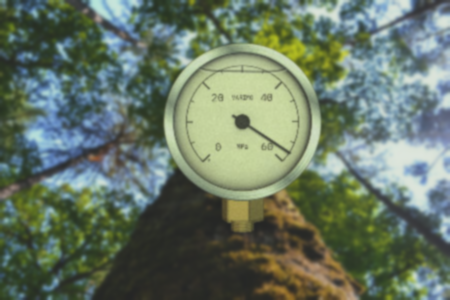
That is **57.5** MPa
